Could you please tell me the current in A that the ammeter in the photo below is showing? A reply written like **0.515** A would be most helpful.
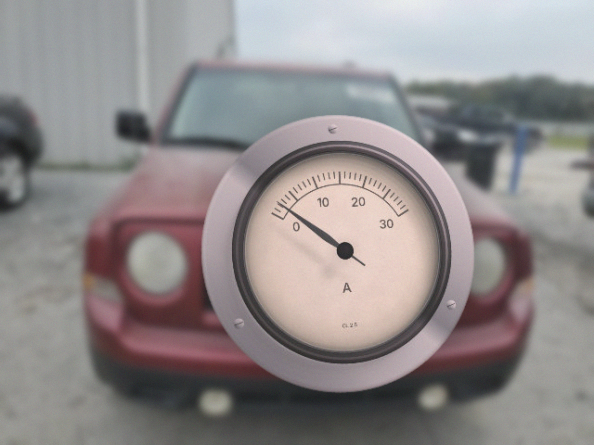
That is **2** A
